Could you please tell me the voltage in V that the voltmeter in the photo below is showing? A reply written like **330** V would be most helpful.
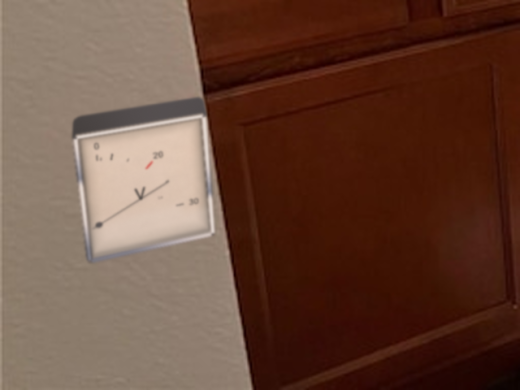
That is **25** V
